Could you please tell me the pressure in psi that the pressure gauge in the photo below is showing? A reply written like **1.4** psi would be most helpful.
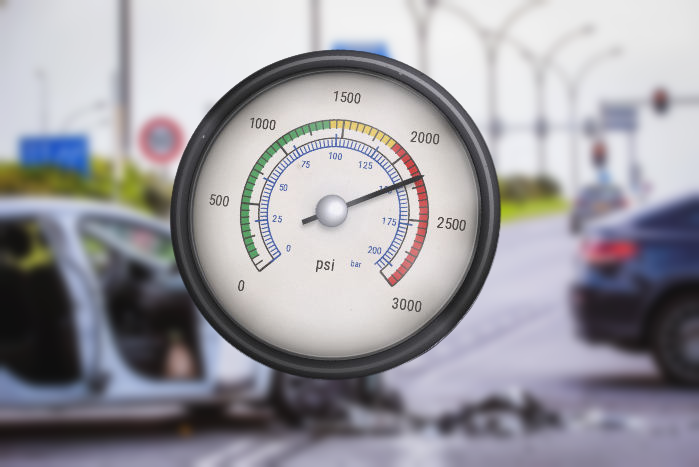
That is **2200** psi
